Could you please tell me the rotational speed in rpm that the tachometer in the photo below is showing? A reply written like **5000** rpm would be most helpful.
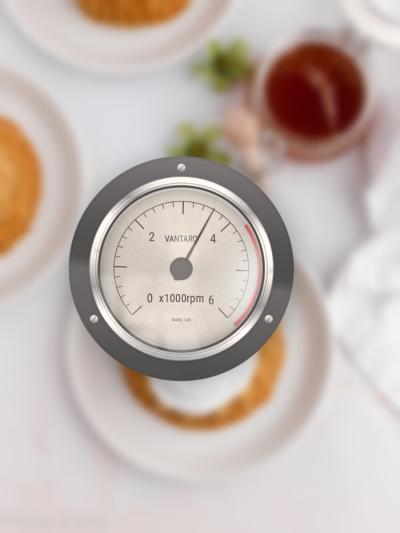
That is **3600** rpm
